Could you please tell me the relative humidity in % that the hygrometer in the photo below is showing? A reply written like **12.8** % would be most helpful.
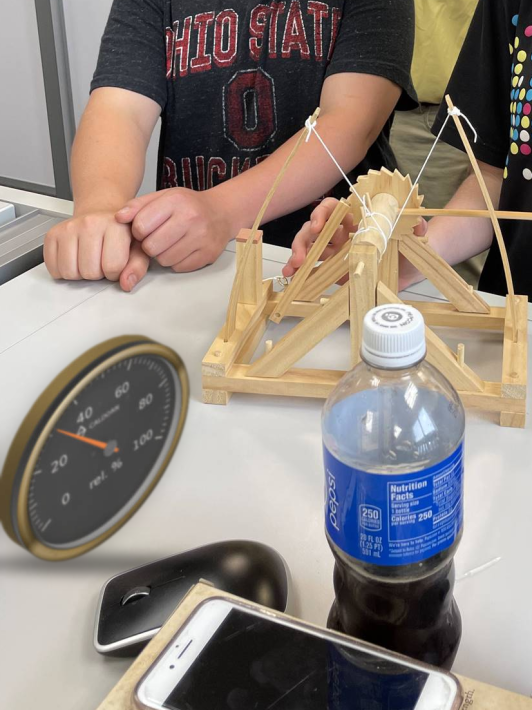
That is **32** %
